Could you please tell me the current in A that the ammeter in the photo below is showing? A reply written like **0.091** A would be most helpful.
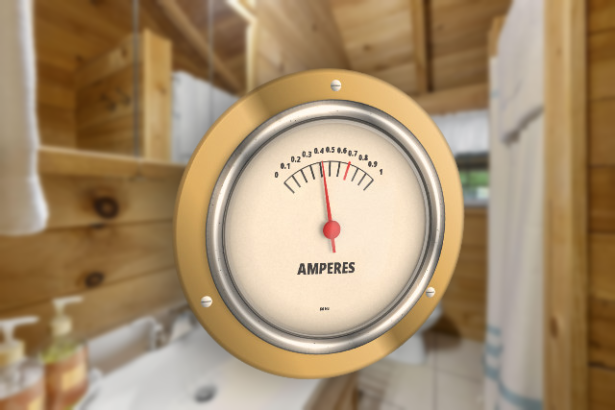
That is **0.4** A
